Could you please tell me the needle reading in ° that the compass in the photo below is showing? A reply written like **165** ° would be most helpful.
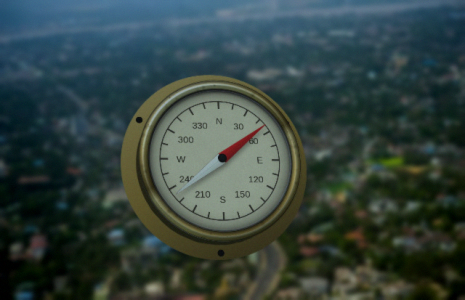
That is **52.5** °
